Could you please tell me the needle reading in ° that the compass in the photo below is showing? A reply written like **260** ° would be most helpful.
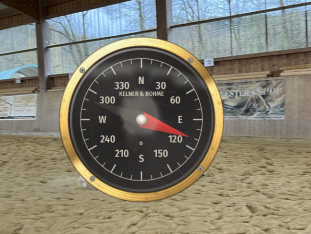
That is **110** °
